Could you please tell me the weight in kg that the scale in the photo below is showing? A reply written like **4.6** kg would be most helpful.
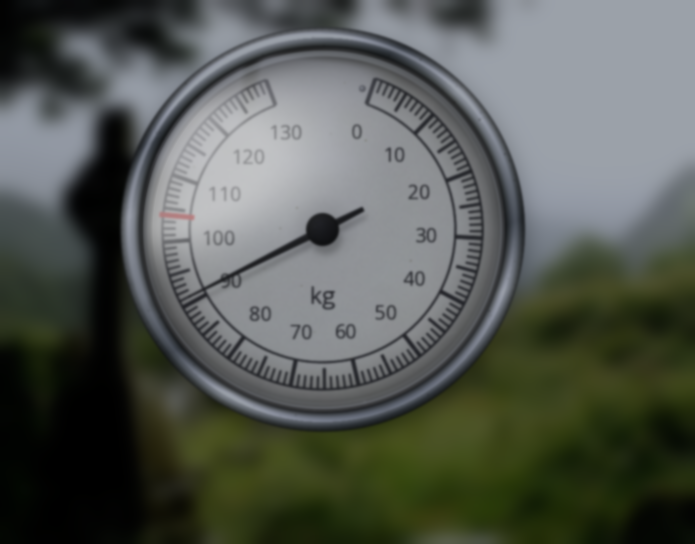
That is **91** kg
